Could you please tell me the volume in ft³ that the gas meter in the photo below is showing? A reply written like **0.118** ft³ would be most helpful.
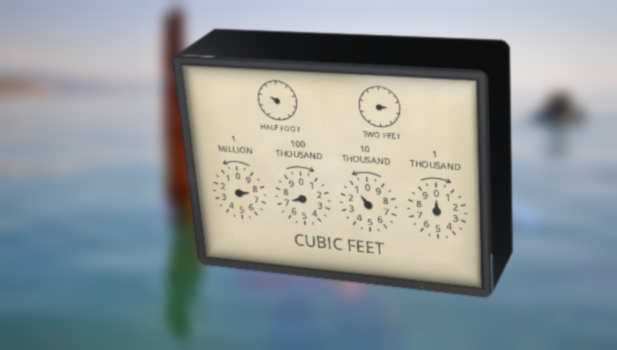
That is **771000** ft³
